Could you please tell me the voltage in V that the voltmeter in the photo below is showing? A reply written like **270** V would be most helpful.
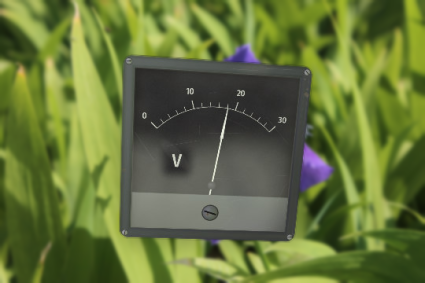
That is **18** V
